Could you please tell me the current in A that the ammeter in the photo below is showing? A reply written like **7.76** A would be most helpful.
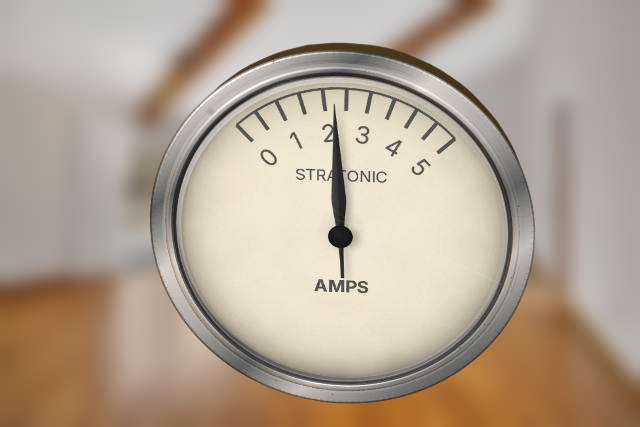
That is **2.25** A
